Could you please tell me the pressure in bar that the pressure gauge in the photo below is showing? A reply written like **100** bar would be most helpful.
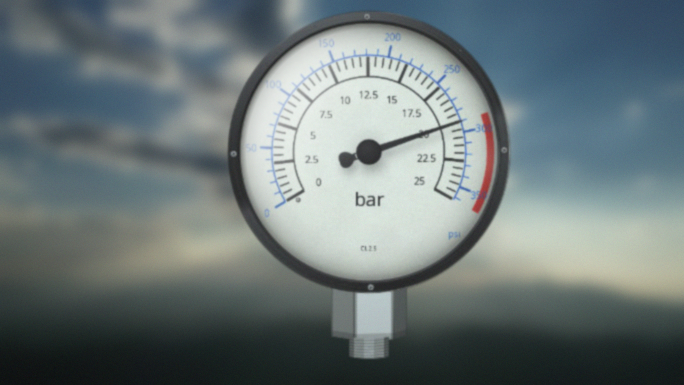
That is **20** bar
